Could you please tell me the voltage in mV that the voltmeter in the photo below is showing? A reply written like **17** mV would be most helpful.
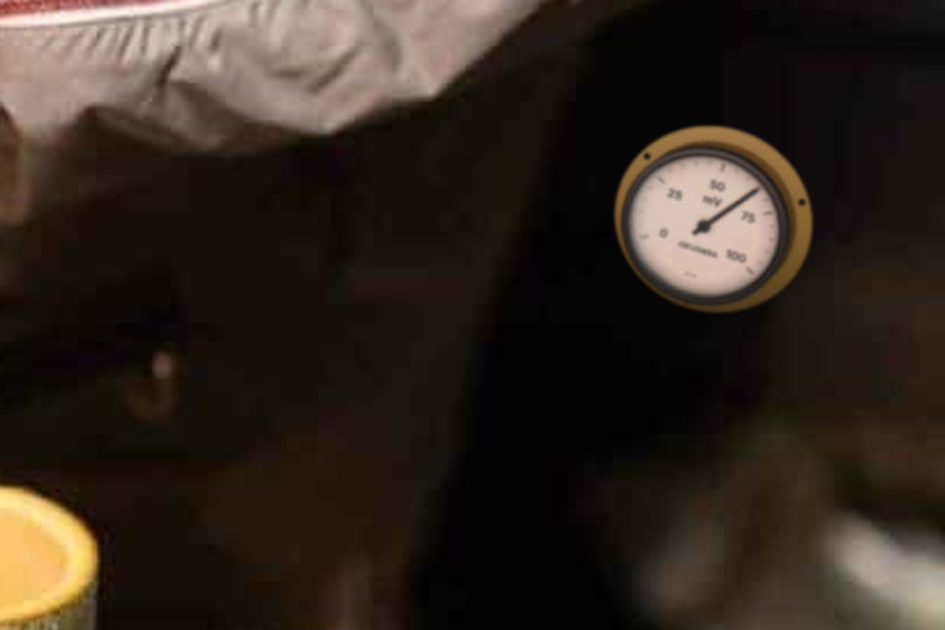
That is **65** mV
